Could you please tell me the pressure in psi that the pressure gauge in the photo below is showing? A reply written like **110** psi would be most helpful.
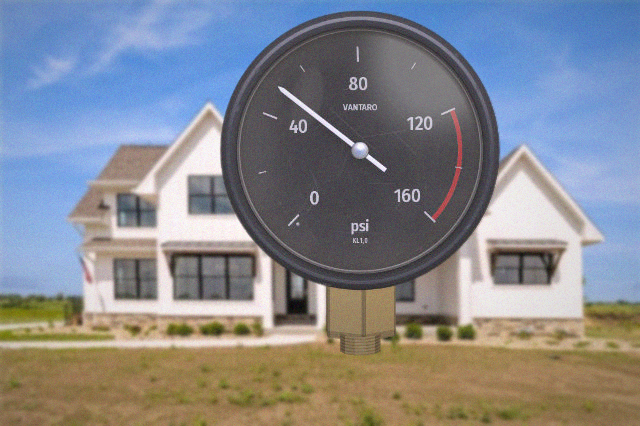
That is **50** psi
